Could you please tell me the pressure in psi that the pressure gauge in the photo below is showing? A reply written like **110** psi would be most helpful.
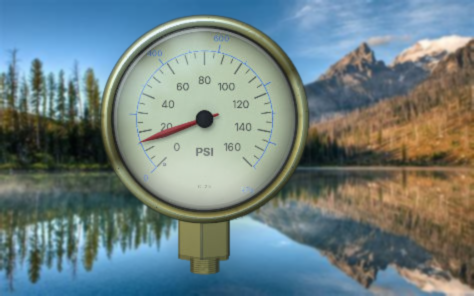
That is **15** psi
